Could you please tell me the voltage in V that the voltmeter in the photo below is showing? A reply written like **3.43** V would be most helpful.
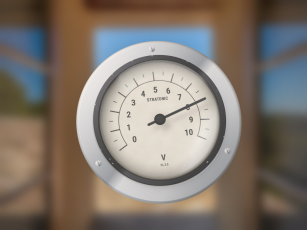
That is **8** V
